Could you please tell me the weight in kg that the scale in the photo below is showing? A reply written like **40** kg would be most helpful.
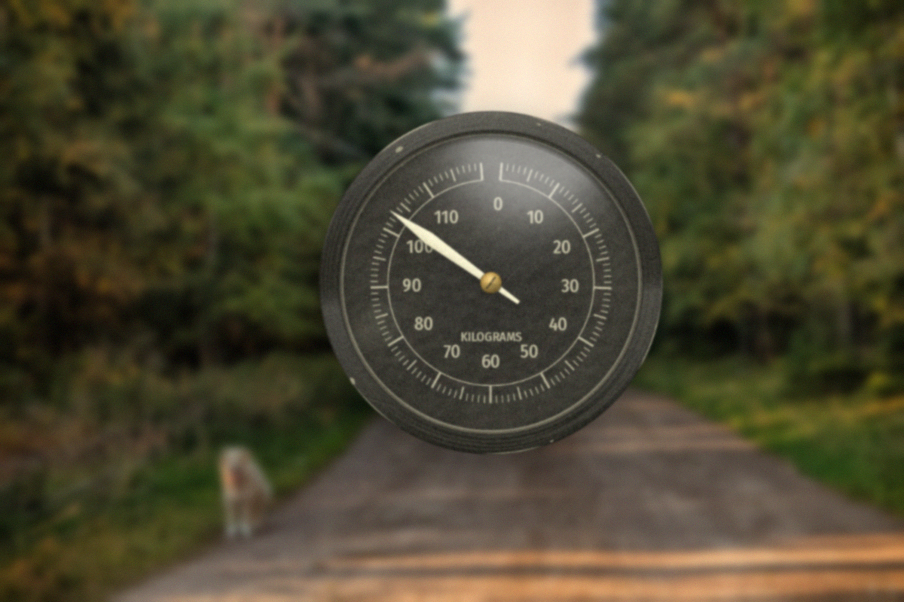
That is **103** kg
